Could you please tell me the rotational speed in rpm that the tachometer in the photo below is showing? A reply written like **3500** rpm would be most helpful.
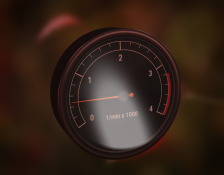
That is **500** rpm
